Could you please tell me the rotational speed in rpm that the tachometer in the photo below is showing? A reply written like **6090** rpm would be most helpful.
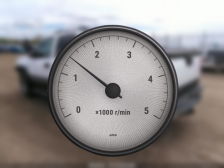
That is **1400** rpm
